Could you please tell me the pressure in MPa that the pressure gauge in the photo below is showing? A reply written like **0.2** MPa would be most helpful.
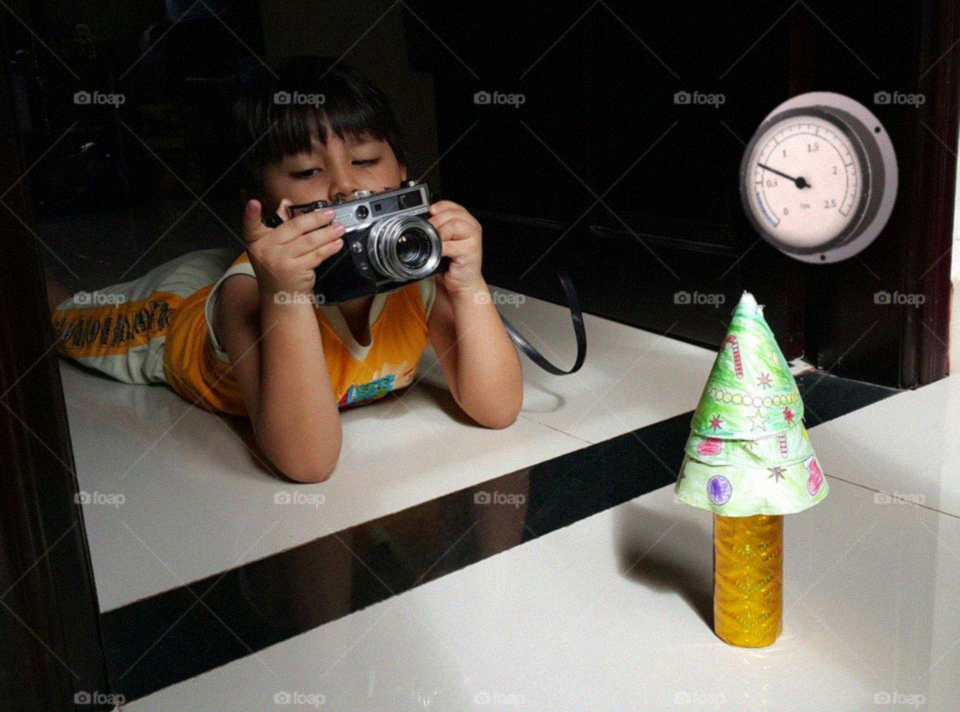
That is **0.7** MPa
